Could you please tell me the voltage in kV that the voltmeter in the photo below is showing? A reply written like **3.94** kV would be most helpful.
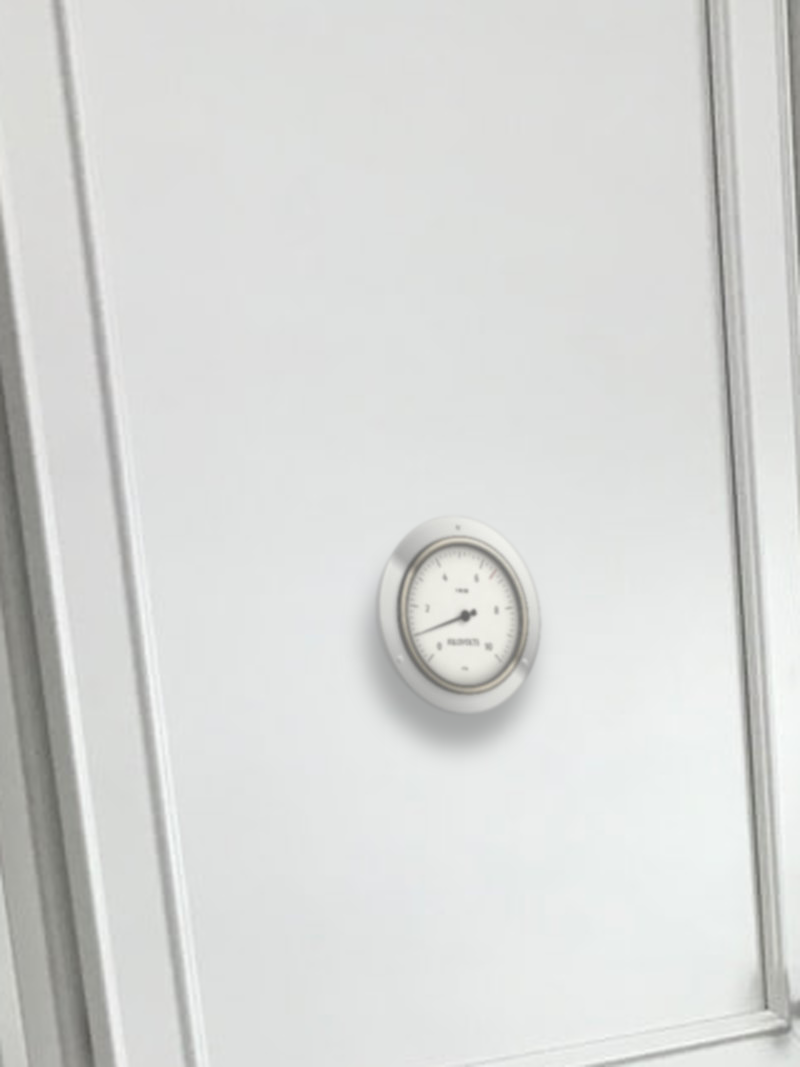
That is **1** kV
